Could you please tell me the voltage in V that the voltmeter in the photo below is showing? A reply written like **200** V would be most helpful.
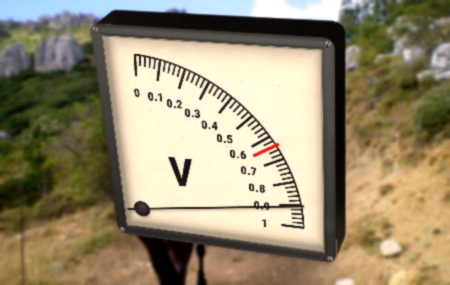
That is **0.9** V
